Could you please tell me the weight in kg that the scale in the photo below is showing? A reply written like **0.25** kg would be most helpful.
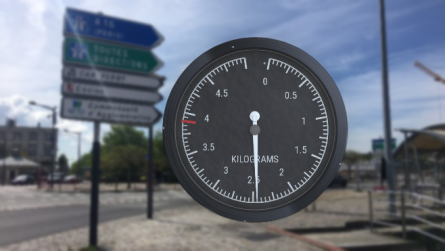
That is **2.45** kg
